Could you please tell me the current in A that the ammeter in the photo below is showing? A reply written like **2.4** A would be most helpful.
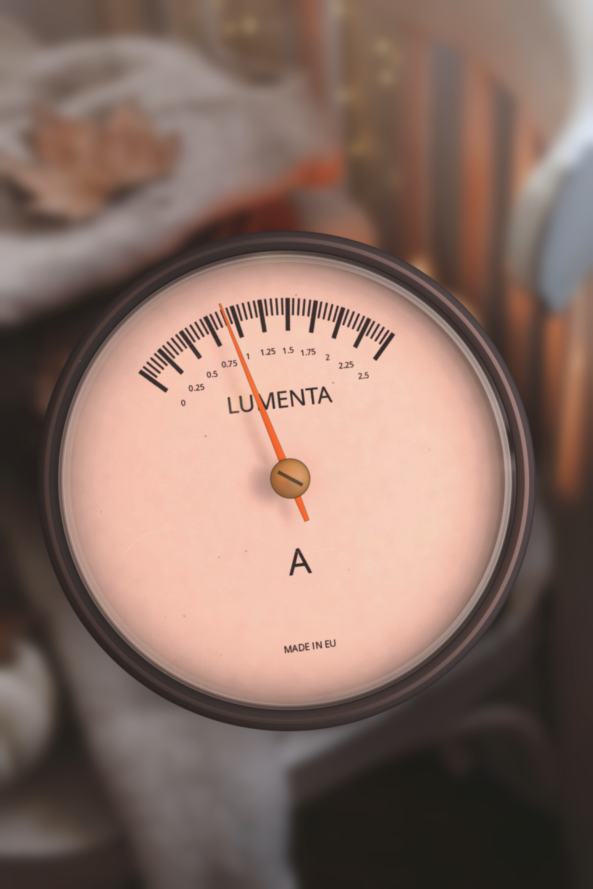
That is **0.9** A
